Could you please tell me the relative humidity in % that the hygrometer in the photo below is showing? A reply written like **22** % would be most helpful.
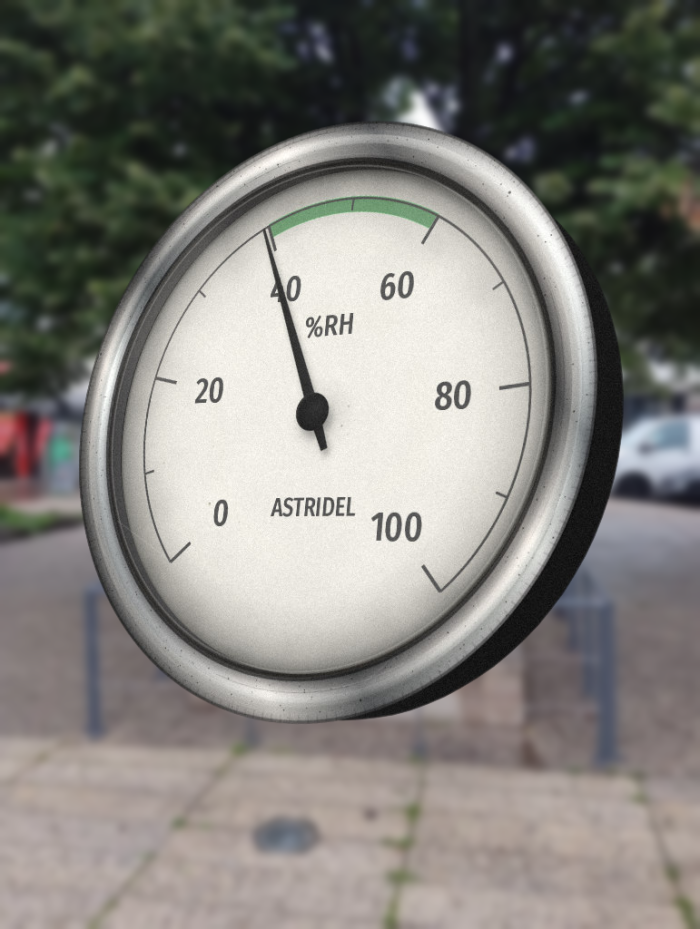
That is **40** %
